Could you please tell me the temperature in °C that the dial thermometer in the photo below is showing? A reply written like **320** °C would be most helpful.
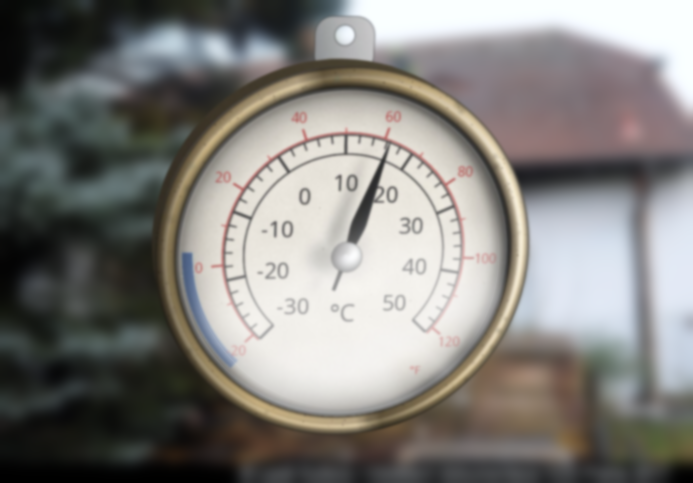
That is **16** °C
